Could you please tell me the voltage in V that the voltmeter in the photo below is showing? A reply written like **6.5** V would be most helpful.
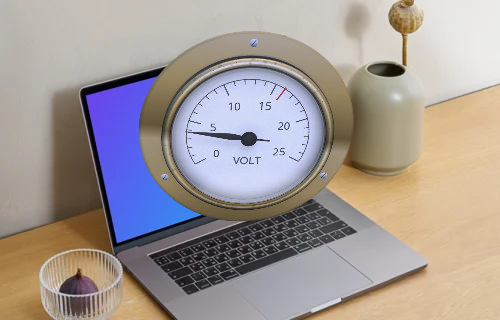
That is **4** V
